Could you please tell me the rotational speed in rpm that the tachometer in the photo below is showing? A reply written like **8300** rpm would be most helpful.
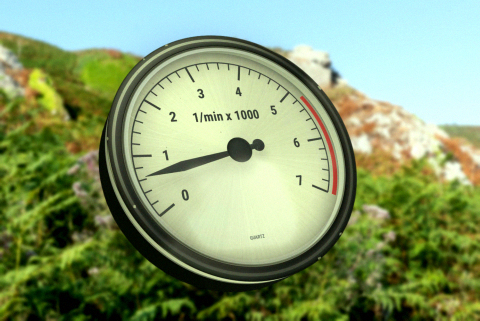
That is **600** rpm
